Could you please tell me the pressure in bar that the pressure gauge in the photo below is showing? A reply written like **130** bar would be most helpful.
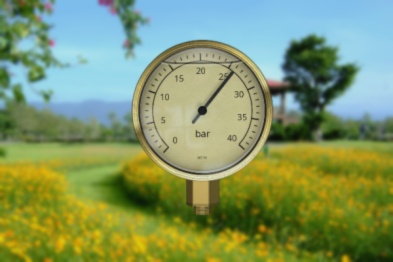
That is **26** bar
